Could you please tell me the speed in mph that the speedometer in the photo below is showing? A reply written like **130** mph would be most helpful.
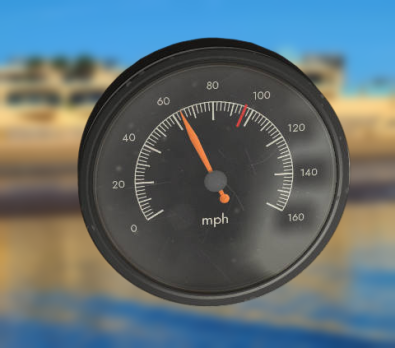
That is **64** mph
